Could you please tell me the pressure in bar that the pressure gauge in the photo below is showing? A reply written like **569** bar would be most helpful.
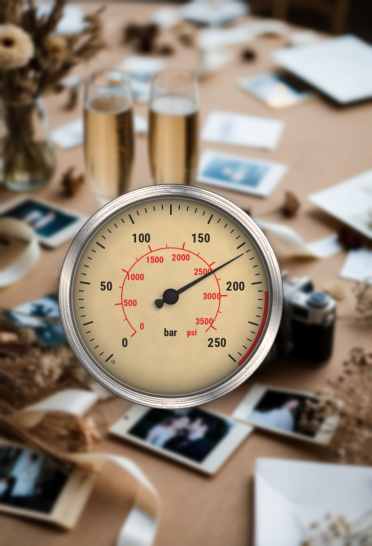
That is **180** bar
